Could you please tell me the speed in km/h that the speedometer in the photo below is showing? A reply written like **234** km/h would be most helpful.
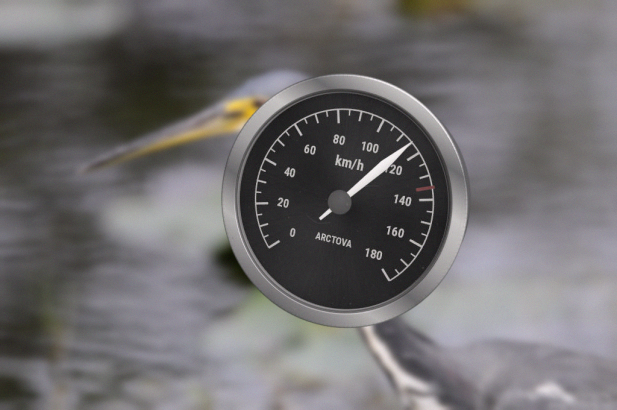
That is **115** km/h
